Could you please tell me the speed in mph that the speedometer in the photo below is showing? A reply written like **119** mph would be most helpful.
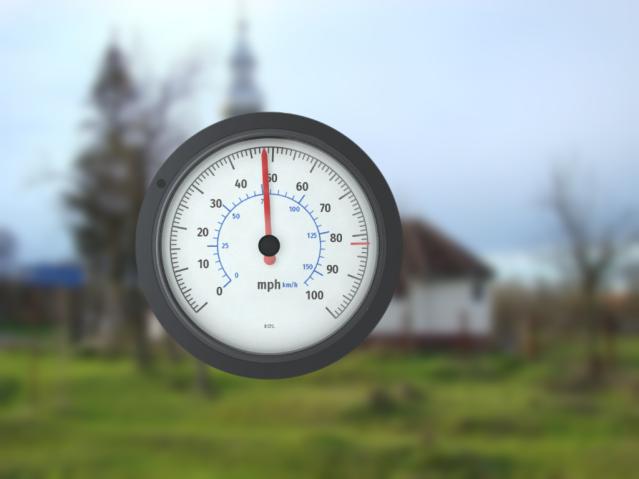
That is **48** mph
